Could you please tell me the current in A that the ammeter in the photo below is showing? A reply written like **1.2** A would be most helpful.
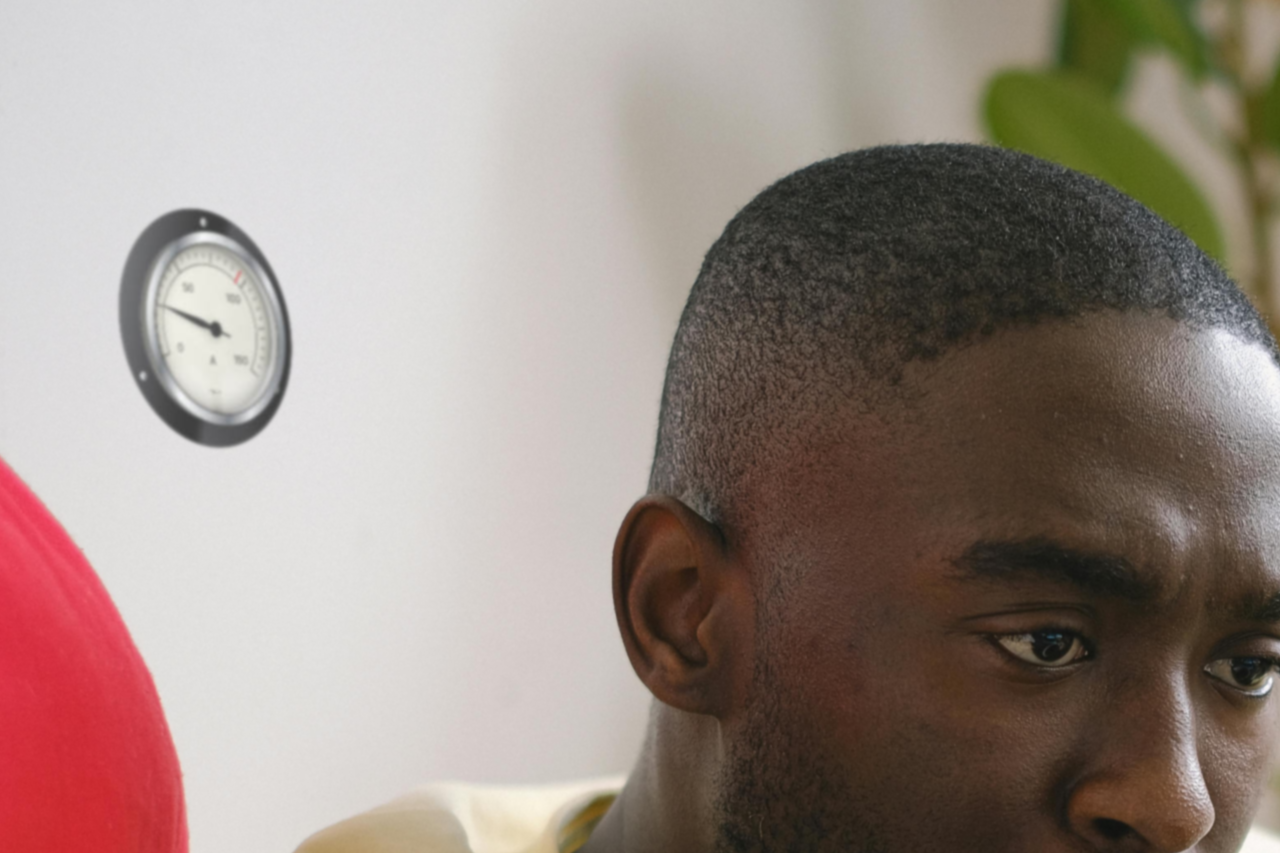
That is **25** A
